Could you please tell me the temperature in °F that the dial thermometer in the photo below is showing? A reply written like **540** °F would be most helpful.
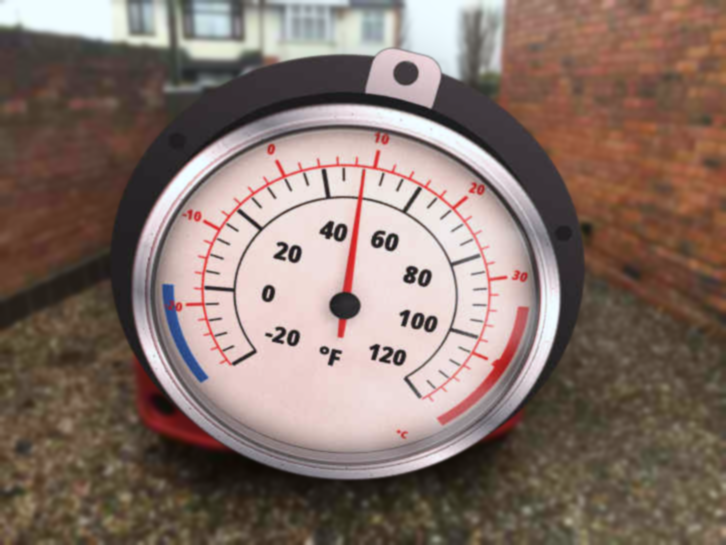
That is **48** °F
